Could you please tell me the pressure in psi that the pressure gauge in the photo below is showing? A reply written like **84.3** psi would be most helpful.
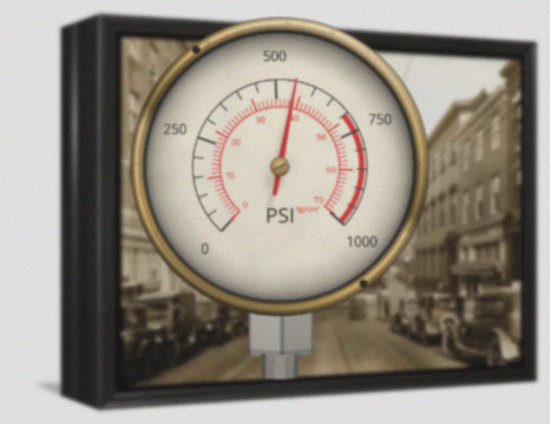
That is **550** psi
